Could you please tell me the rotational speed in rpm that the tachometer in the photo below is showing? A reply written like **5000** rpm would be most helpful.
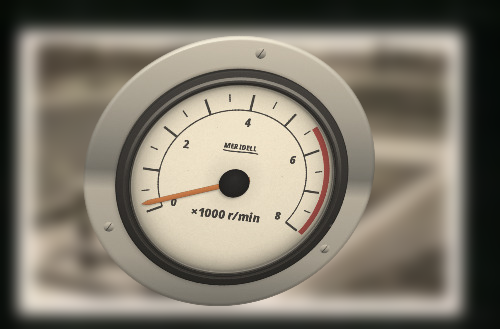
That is **250** rpm
